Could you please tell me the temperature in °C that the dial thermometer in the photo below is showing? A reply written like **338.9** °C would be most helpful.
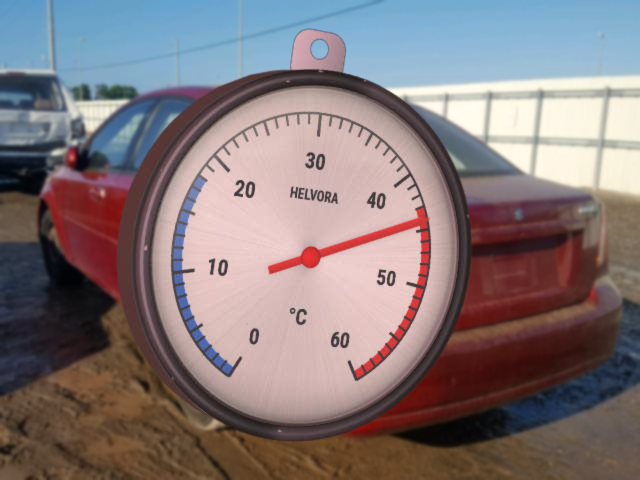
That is **44** °C
